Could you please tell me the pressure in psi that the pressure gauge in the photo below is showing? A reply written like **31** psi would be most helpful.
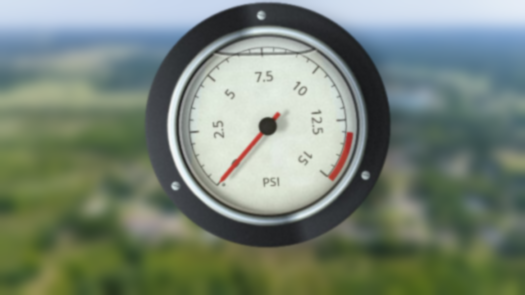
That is **0** psi
